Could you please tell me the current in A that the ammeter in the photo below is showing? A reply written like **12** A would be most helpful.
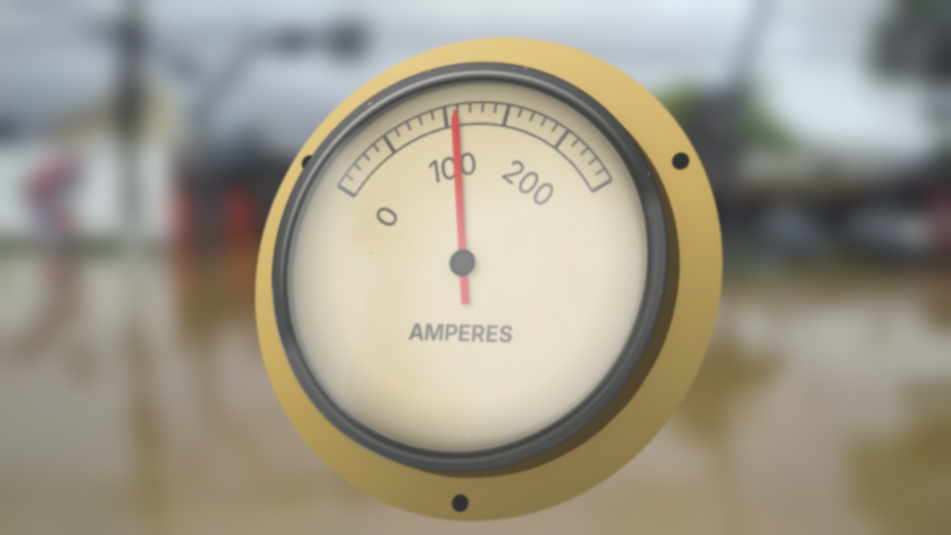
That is **110** A
